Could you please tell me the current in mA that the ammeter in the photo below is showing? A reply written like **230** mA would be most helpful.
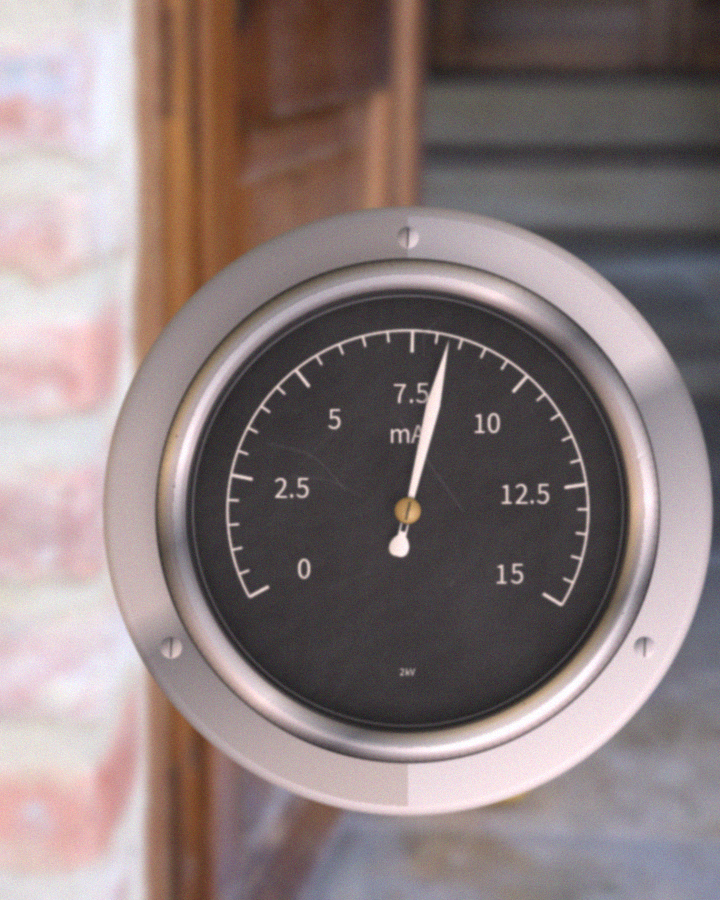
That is **8.25** mA
